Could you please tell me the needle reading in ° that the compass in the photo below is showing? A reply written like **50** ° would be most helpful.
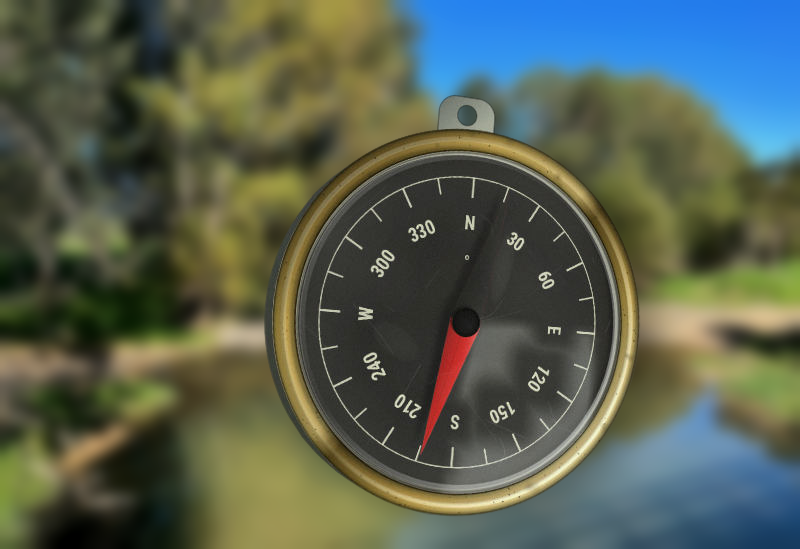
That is **195** °
